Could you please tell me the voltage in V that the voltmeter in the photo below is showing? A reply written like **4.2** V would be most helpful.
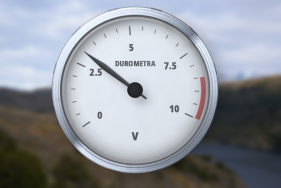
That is **3** V
